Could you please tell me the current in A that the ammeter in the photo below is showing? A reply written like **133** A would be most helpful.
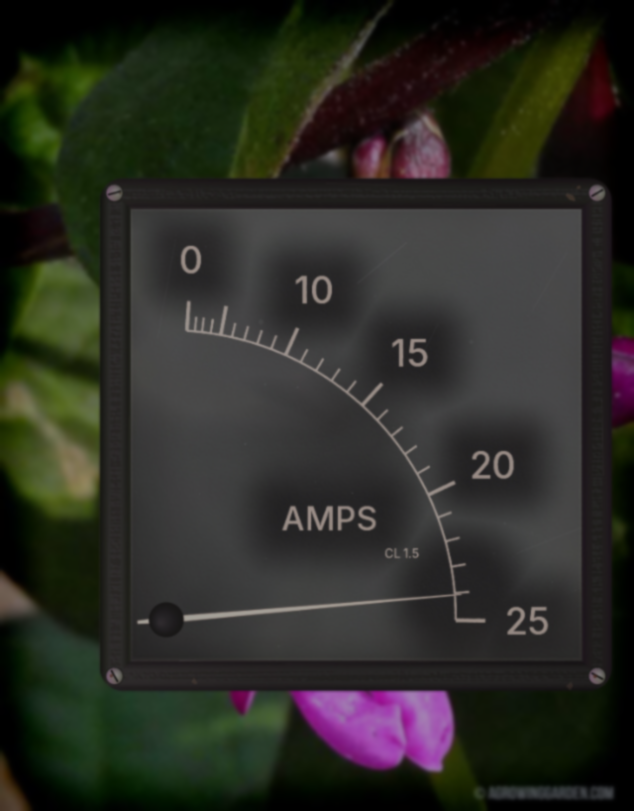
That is **24** A
